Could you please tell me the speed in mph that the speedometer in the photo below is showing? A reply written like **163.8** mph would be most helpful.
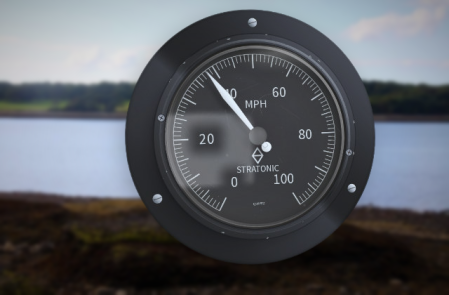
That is **38** mph
